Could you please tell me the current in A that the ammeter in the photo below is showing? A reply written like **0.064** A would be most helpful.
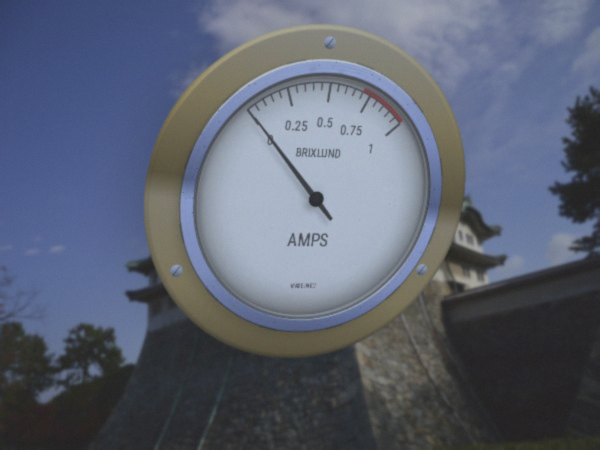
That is **0** A
